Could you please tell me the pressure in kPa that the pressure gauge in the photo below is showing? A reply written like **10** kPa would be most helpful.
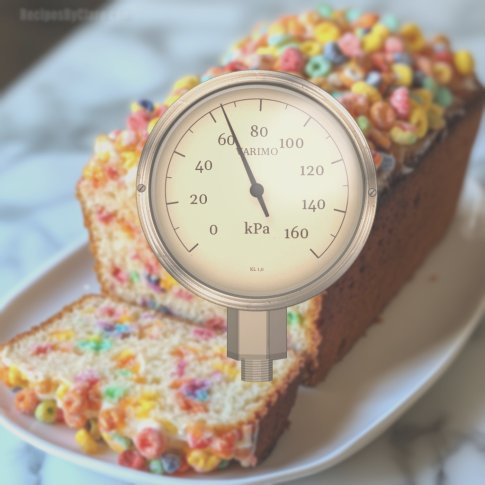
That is **65** kPa
